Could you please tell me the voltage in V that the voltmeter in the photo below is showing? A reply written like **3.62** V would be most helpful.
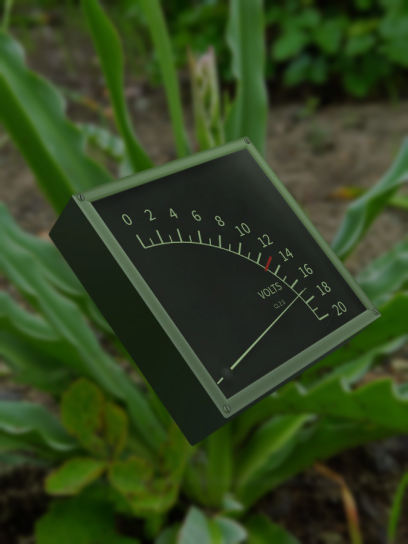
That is **17** V
